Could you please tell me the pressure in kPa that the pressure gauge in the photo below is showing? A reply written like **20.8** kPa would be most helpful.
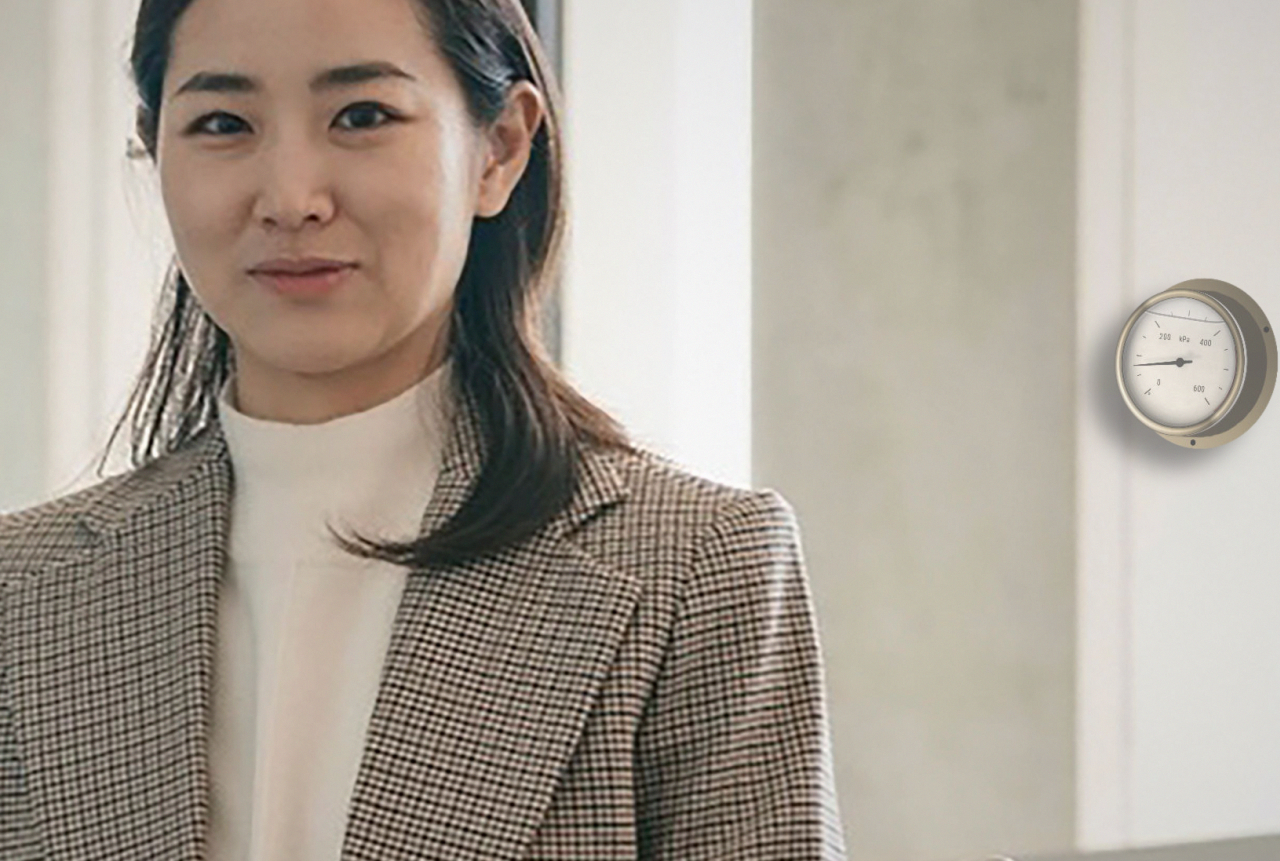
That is **75** kPa
